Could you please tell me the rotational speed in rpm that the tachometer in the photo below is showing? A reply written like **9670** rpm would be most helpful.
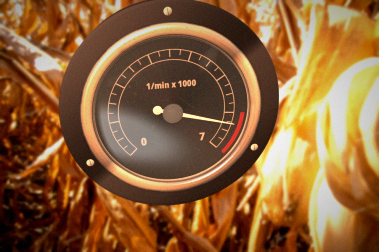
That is **6250** rpm
